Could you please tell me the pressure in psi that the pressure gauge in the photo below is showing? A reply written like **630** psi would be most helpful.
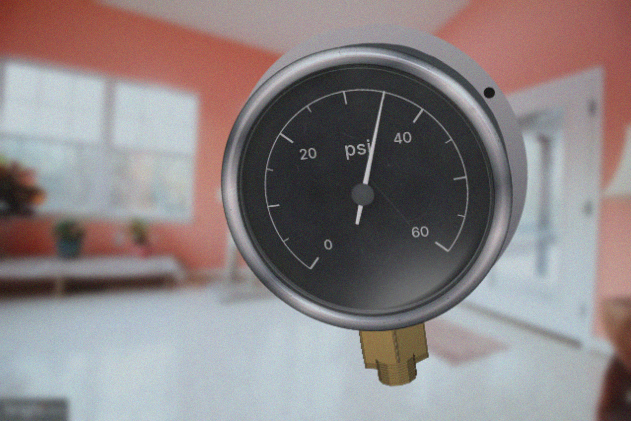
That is **35** psi
